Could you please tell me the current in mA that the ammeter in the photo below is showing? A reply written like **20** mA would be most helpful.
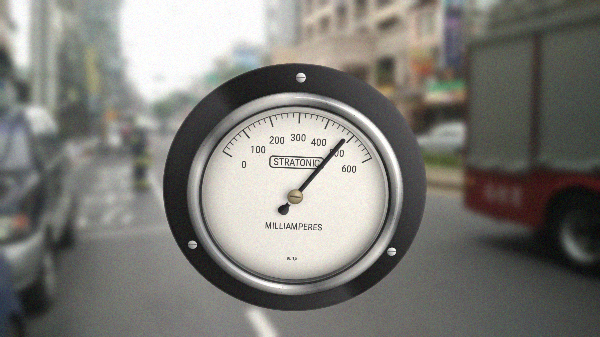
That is **480** mA
